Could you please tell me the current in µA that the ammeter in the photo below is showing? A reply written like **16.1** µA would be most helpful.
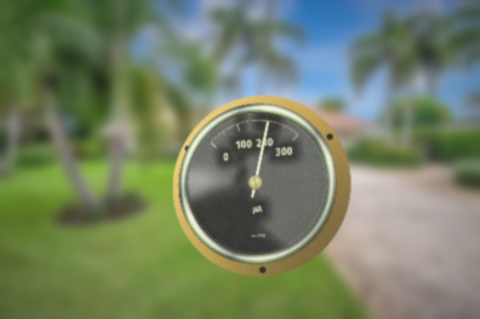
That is **200** µA
